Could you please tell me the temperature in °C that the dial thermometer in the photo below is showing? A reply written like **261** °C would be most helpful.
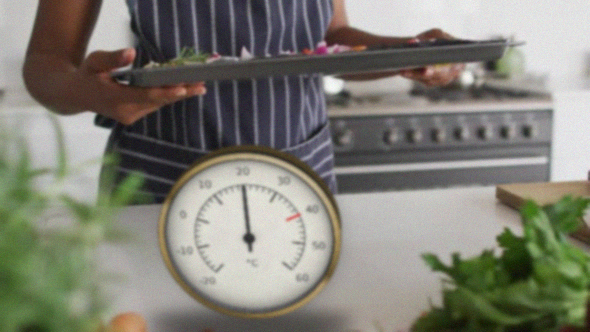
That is **20** °C
